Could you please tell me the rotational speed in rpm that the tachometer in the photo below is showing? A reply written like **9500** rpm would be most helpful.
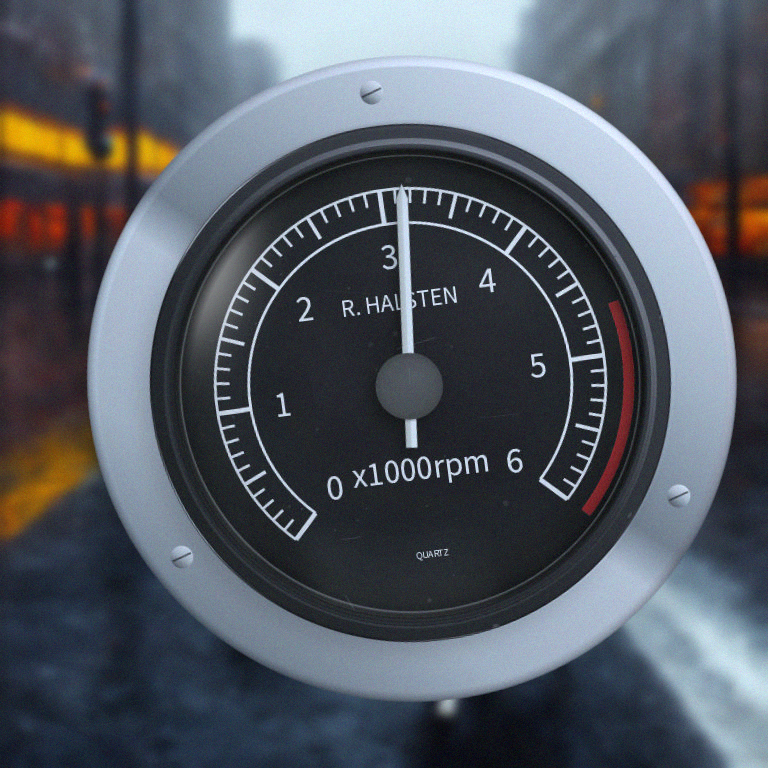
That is **3150** rpm
